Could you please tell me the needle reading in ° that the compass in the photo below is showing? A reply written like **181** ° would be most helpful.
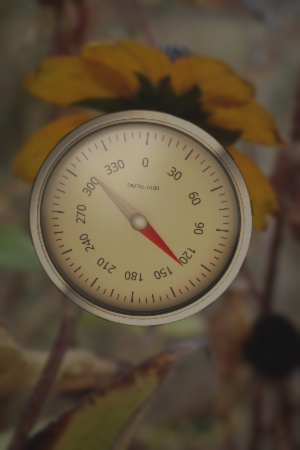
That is **130** °
